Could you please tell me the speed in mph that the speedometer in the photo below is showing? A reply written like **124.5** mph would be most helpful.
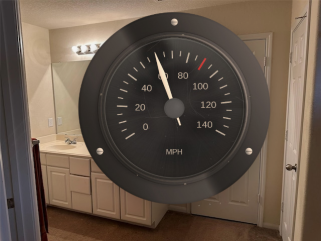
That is **60** mph
